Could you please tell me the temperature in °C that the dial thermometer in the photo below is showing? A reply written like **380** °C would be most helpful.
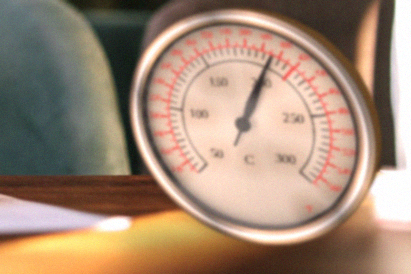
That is **200** °C
